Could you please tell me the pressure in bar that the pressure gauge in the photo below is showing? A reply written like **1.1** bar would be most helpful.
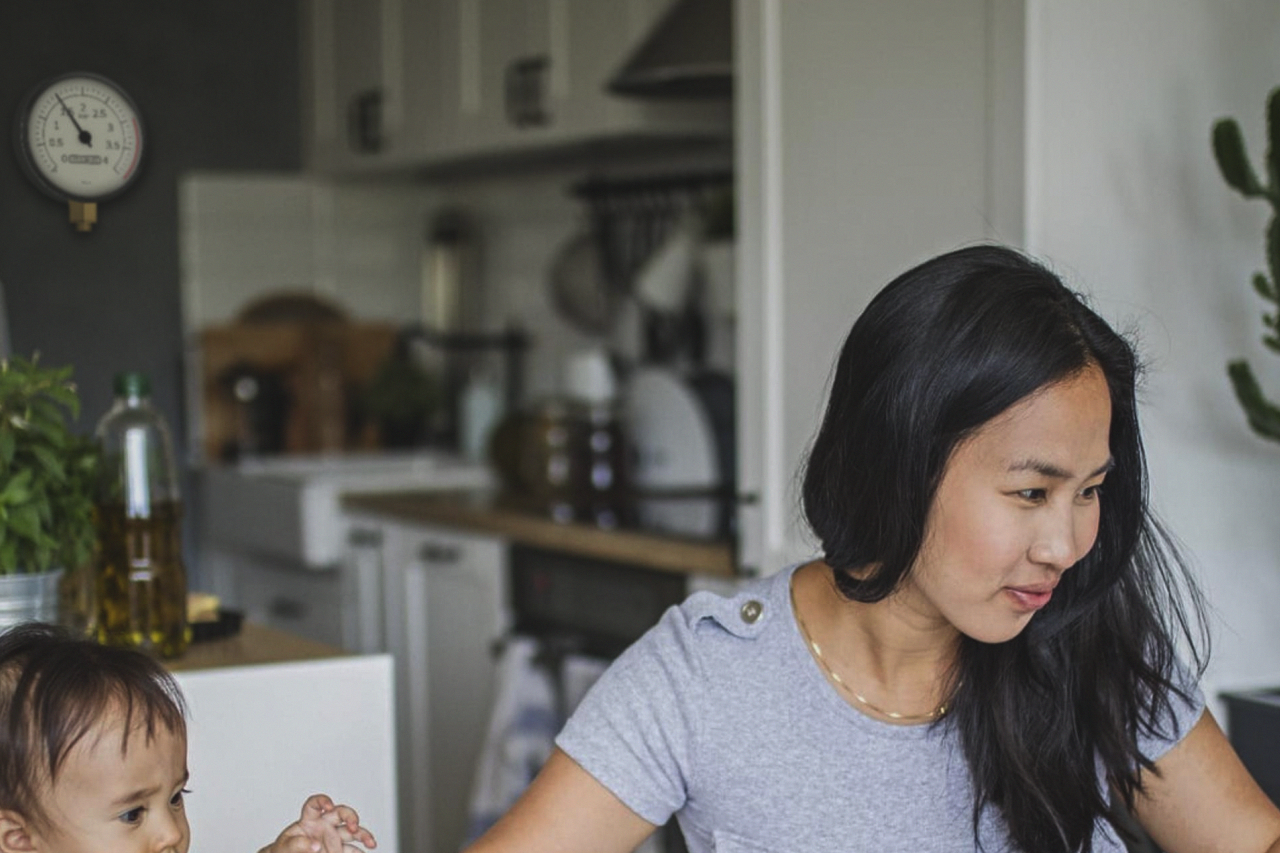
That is **1.5** bar
